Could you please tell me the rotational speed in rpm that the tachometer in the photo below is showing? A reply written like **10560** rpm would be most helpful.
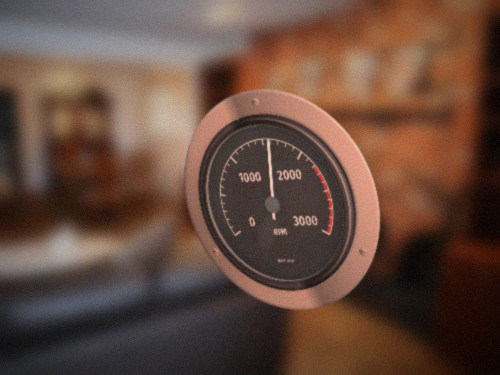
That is **1600** rpm
